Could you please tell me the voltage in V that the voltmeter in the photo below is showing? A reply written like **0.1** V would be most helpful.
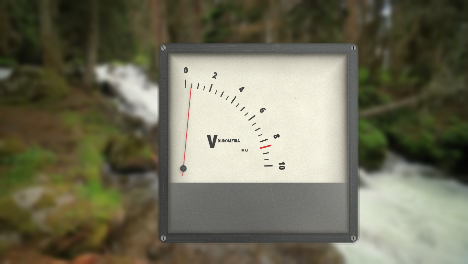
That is **0.5** V
